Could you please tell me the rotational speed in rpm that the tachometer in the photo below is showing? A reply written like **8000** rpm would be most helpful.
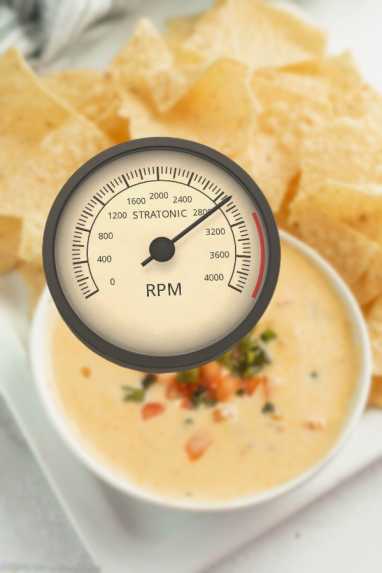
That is **2900** rpm
